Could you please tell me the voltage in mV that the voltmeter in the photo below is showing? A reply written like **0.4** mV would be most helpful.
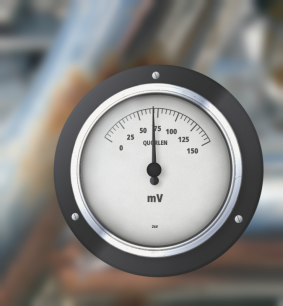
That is **70** mV
